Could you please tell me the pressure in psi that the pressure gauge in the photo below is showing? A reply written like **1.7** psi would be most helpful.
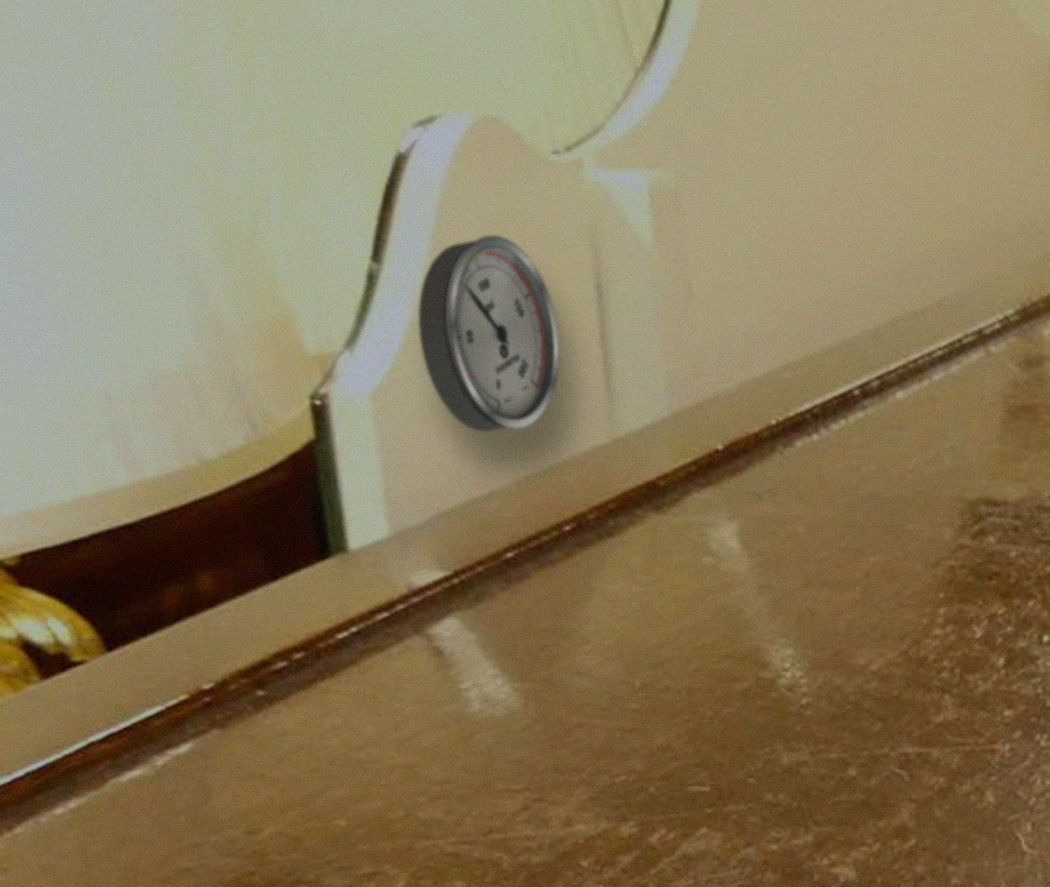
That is **80** psi
